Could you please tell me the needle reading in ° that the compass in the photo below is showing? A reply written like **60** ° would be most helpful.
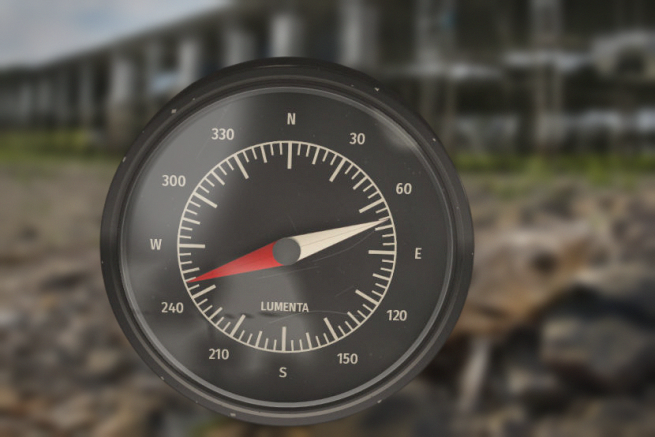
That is **250** °
